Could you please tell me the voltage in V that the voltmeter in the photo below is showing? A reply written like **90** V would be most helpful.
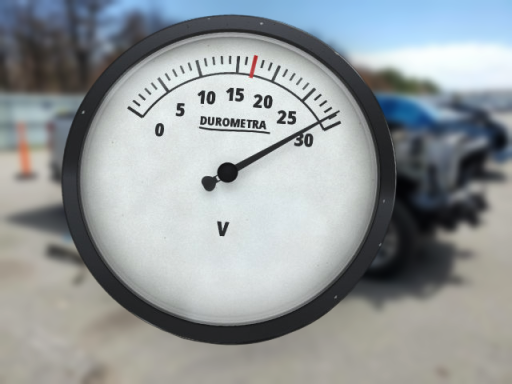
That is **29** V
